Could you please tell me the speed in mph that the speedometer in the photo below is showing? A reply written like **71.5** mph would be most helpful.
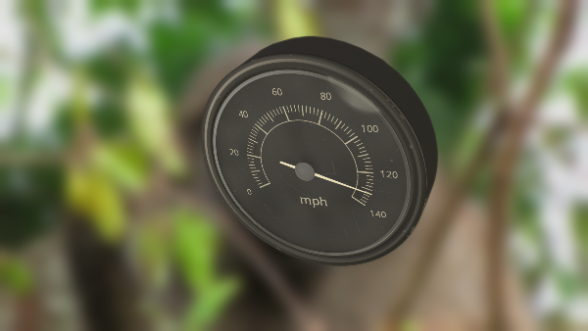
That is **130** mph
